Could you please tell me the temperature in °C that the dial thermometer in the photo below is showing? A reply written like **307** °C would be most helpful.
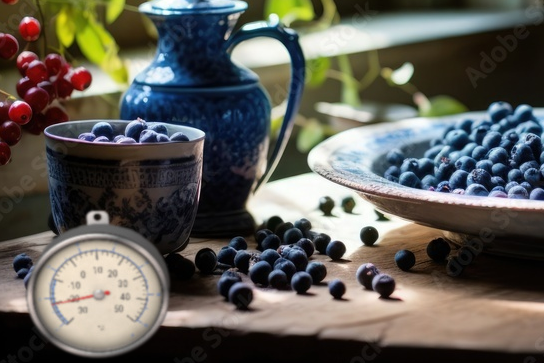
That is **-20** °C
